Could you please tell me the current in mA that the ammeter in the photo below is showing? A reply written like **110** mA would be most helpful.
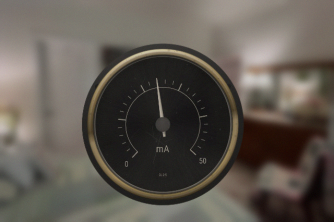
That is **24** mA
